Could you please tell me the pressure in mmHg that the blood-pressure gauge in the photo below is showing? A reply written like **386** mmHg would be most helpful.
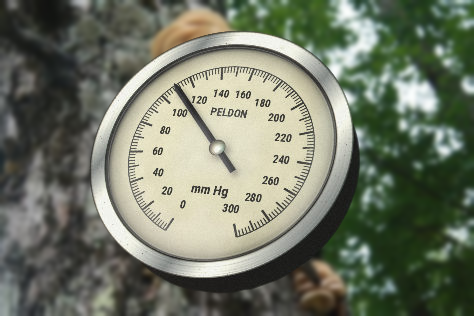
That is **110** mmHg
